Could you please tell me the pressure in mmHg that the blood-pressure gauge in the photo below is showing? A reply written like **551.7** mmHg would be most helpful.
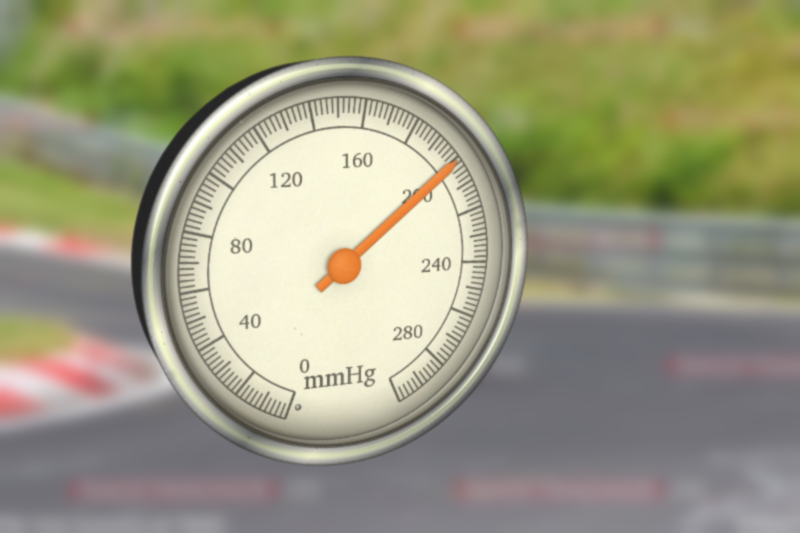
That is **200** mmHg
